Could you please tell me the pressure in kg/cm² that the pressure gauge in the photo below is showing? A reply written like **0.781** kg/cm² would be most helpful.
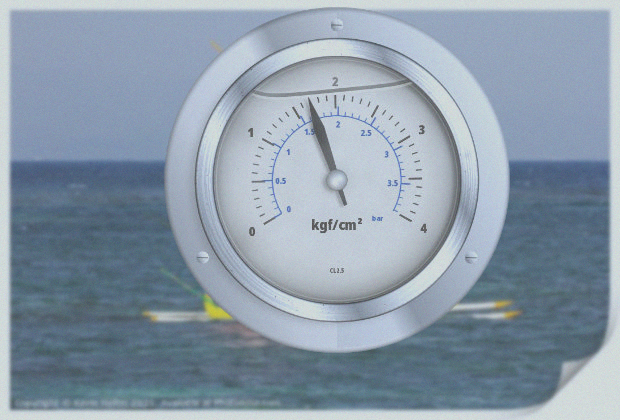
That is **1.7** kg/cm²
